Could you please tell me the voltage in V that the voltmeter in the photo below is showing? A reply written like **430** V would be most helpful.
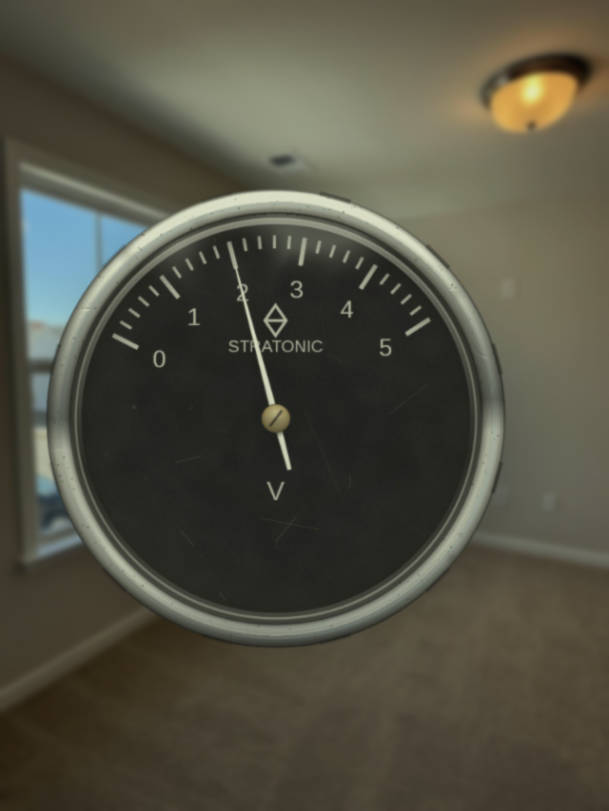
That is **2** V
